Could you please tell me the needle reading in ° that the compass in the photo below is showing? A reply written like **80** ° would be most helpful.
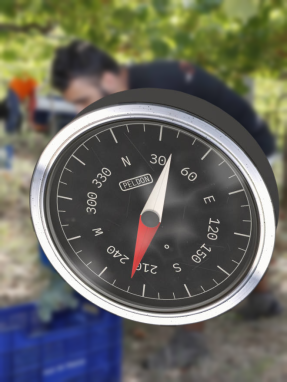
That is **220** °
